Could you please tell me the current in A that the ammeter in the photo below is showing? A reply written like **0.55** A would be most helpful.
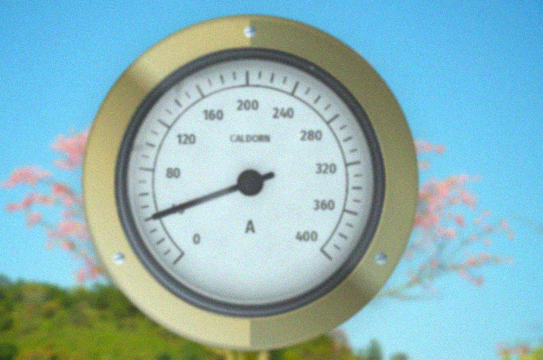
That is **40** A
